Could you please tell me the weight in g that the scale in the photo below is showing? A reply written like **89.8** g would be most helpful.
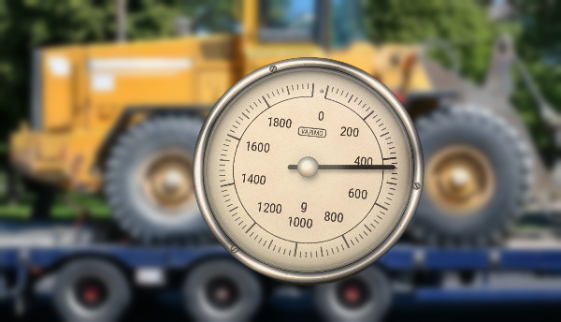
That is **440** g
